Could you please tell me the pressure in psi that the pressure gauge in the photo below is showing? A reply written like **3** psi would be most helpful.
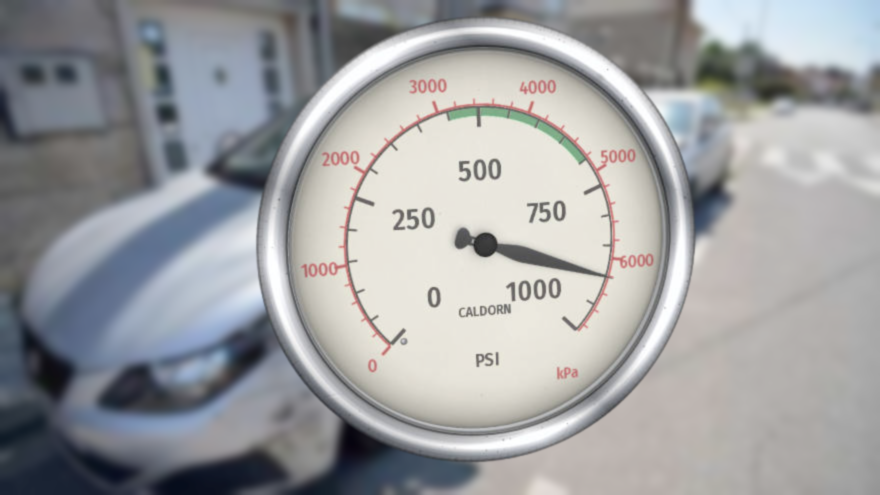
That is **900** psi
